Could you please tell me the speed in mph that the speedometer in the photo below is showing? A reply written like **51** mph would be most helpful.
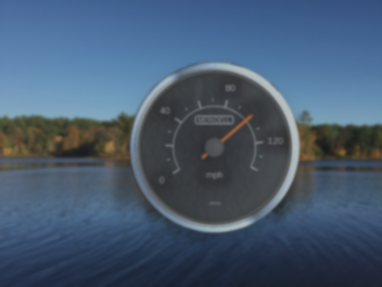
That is **100** mph
